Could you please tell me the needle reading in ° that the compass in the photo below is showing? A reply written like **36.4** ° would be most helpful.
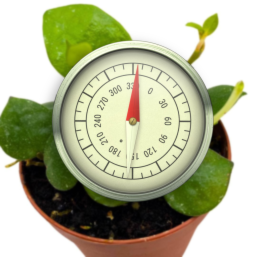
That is **335** °
